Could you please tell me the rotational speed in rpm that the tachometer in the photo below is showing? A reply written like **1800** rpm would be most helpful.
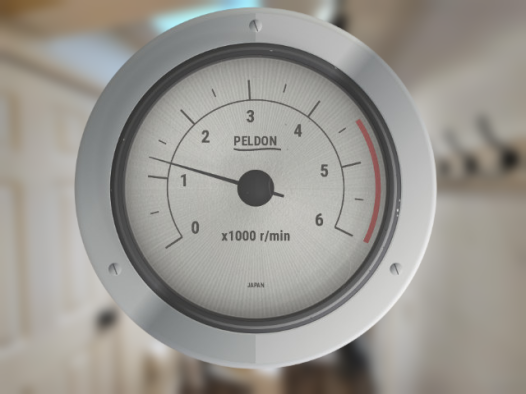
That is **1250** rpm
